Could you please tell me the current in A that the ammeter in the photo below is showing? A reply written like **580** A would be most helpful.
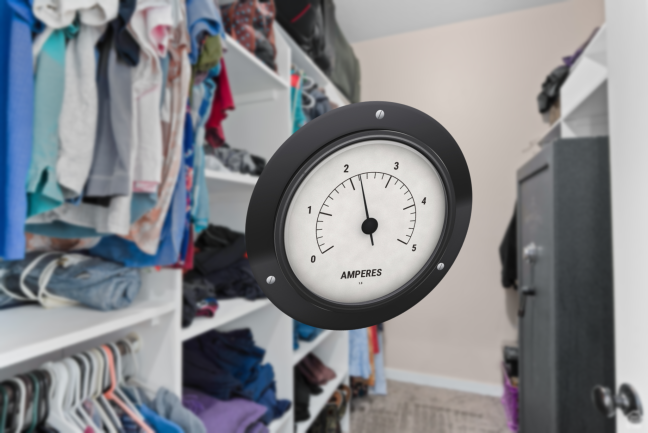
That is **2.2** A
